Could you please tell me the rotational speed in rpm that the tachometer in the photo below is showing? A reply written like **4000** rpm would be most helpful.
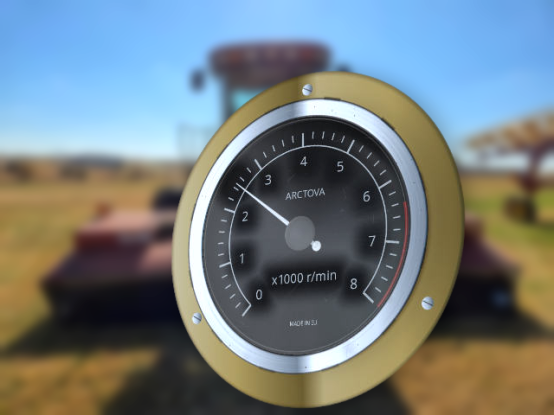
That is **2500** rpm
